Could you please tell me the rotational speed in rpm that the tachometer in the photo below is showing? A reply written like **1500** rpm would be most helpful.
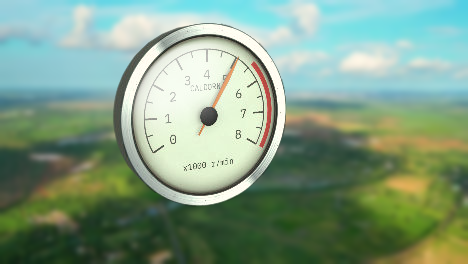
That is **5000** rpm
